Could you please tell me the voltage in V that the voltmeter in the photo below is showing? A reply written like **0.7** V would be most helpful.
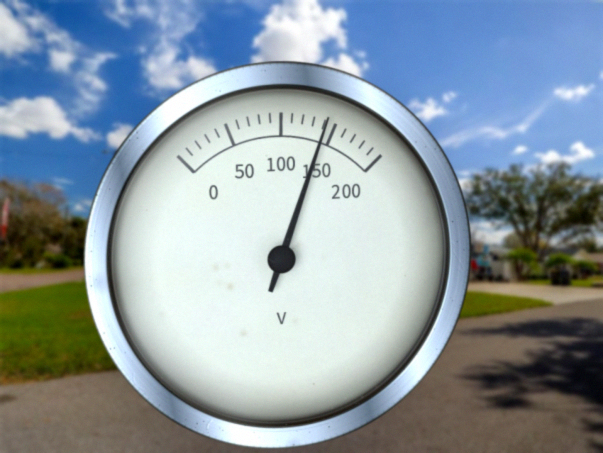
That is **140** V
